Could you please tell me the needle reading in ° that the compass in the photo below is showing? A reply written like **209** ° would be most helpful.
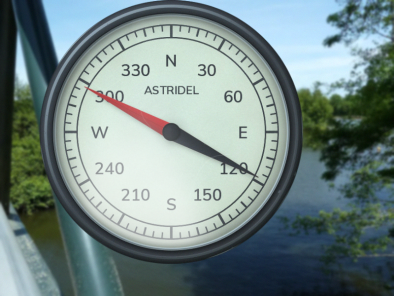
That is **297.5** °
